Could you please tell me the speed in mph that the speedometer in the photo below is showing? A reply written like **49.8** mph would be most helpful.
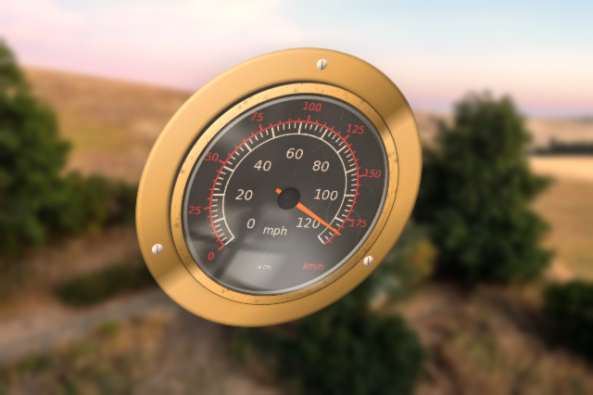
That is **114** mph
